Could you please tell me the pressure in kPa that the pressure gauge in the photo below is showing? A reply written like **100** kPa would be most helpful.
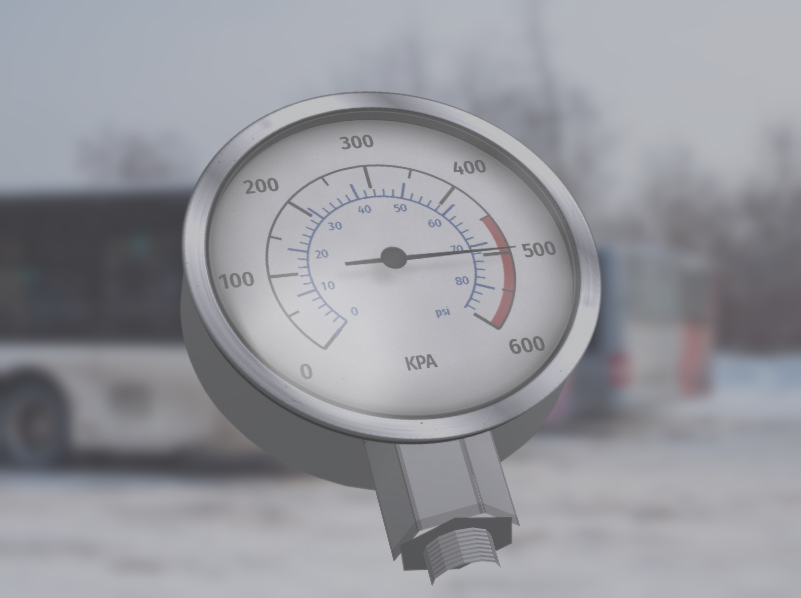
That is **500** kPa
